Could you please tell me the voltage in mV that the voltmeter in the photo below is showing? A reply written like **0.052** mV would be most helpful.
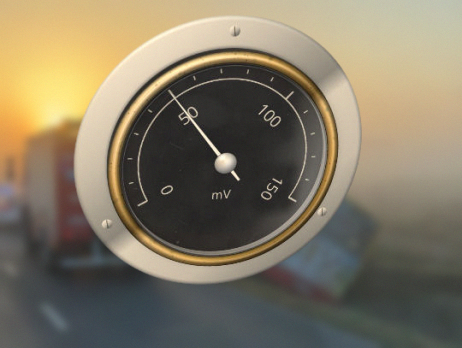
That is **50** mV
